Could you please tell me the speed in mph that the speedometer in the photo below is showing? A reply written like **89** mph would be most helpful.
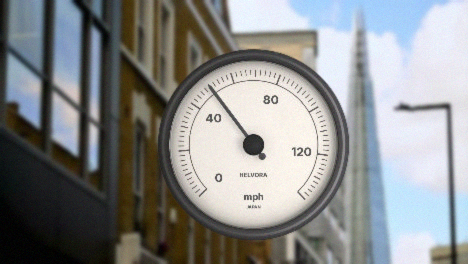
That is **50** mph
